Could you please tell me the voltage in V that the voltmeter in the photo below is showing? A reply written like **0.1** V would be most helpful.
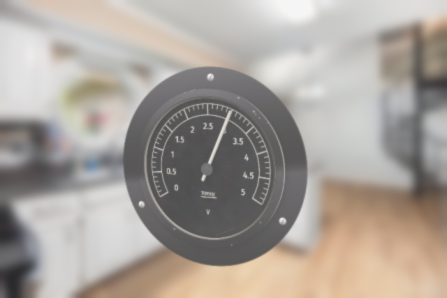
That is **3** V
